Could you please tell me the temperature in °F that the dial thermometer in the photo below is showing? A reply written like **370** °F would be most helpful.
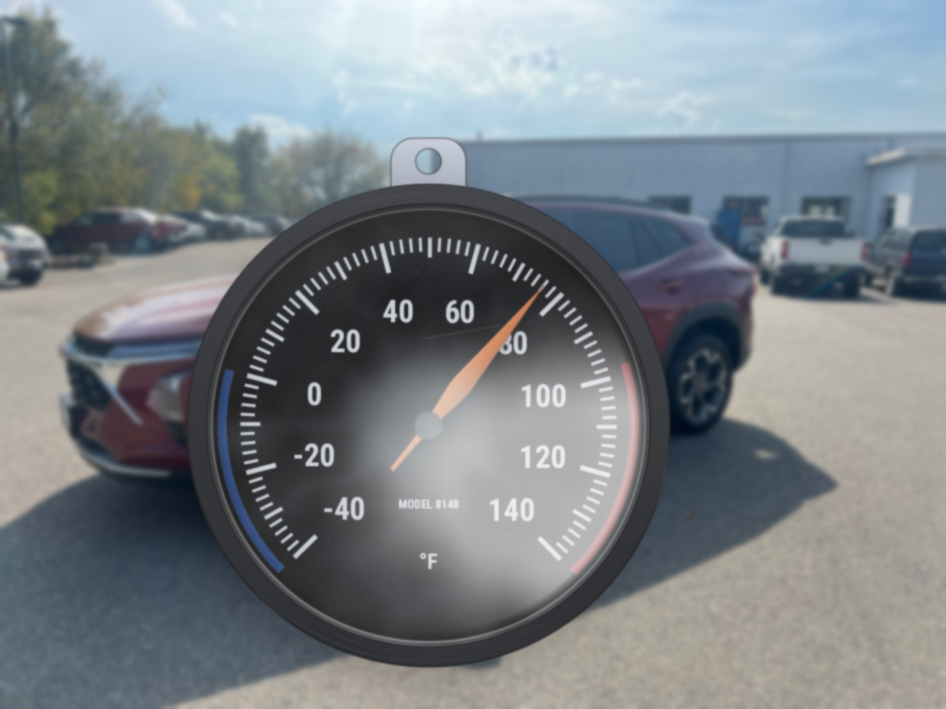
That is **76** °F
